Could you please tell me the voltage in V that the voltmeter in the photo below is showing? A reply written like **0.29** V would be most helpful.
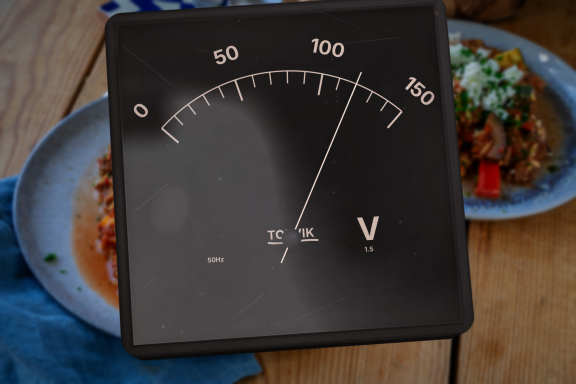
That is **120** V
